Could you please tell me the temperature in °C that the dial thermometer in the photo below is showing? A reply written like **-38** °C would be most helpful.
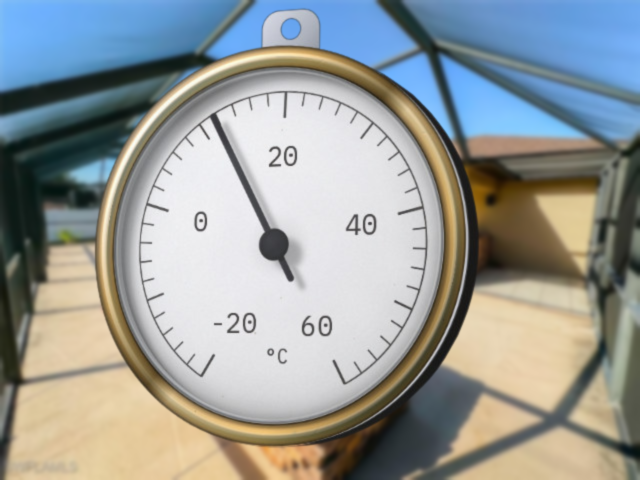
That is **12** °C
